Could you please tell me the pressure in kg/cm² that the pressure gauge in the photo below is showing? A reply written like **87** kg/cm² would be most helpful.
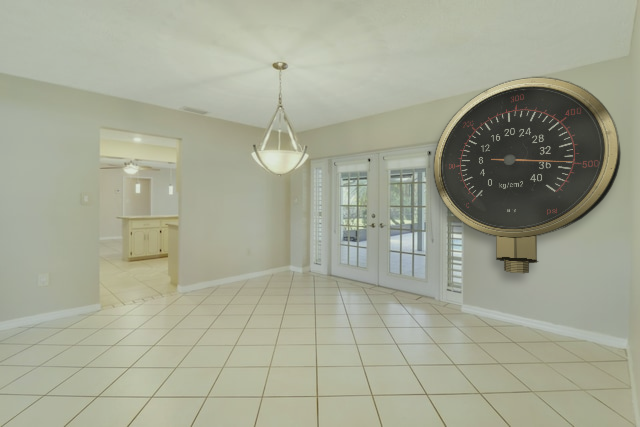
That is **35** kg/cm²
